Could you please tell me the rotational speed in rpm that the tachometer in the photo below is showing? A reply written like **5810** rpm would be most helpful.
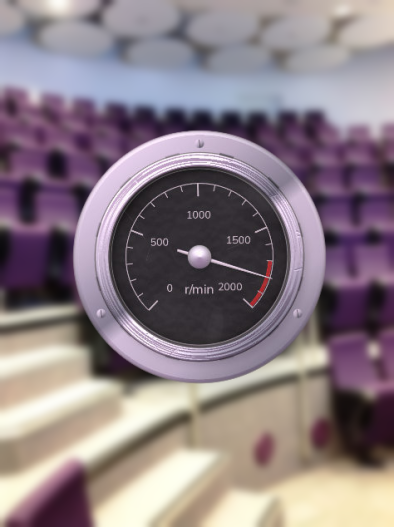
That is **1800** rpm
